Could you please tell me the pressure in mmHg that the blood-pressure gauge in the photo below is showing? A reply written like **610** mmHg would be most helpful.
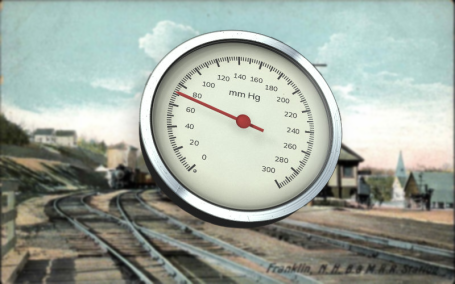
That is **70** mmHg
